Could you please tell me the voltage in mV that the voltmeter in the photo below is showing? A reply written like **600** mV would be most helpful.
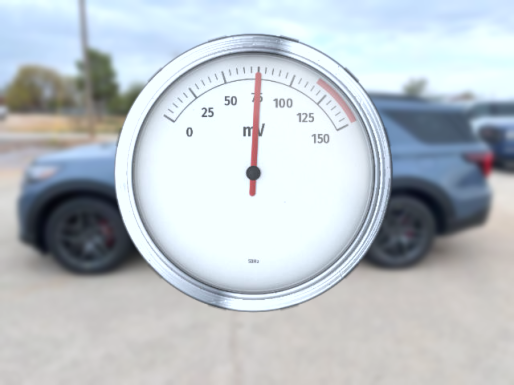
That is **75** mV
